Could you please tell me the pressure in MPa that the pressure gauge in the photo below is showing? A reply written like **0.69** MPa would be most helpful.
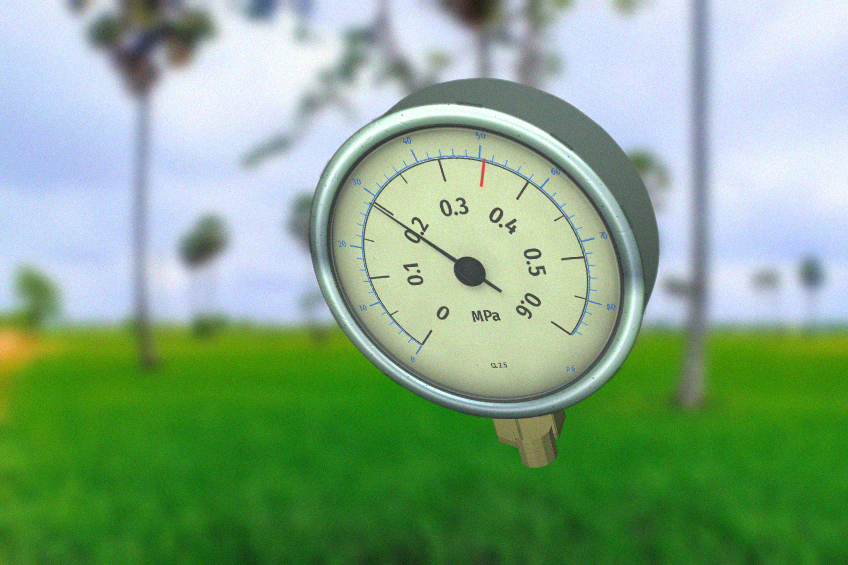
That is **0.2** MPa
